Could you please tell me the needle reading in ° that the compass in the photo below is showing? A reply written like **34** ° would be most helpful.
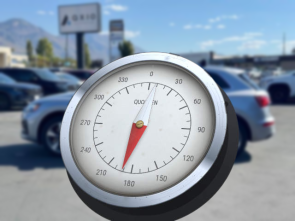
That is **190** °
